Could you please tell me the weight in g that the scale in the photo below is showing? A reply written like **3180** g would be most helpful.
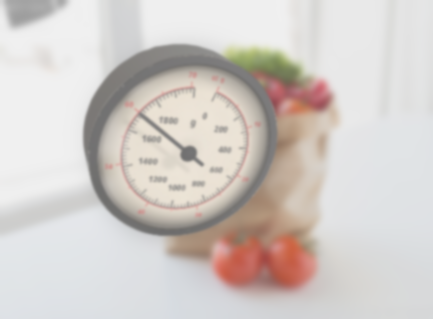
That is **1700** g
